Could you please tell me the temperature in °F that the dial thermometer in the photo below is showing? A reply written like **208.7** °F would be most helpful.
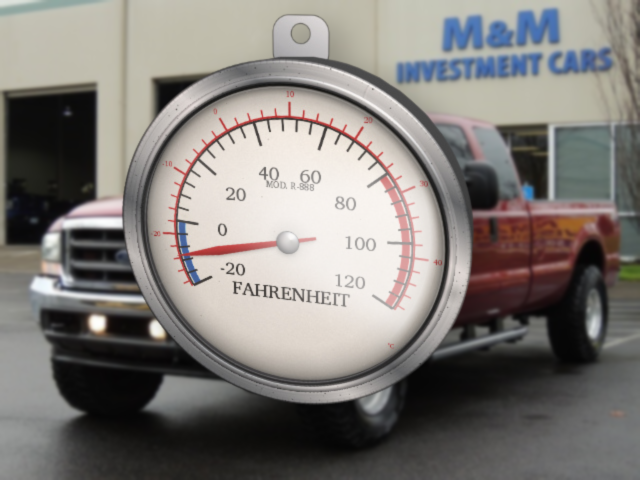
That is **-10** °F
